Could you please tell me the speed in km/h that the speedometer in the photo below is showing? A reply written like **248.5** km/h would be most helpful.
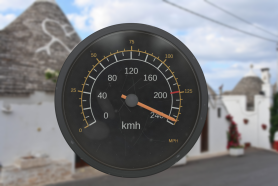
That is **235** km/h
